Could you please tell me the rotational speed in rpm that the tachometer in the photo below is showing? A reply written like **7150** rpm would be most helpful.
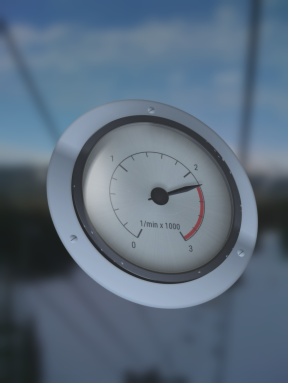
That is **2200** rpm
